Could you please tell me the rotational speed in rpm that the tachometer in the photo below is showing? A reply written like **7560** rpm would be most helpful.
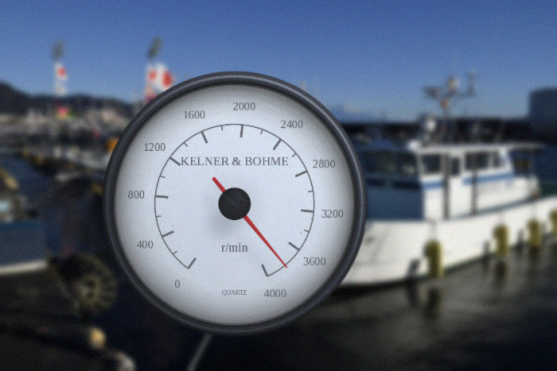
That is **3800** rpm
